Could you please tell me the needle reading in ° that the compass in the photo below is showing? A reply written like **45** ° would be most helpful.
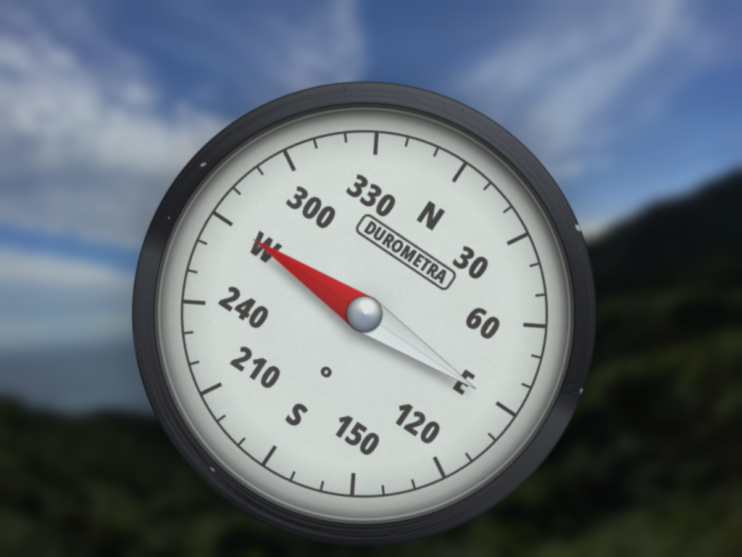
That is **270** °
